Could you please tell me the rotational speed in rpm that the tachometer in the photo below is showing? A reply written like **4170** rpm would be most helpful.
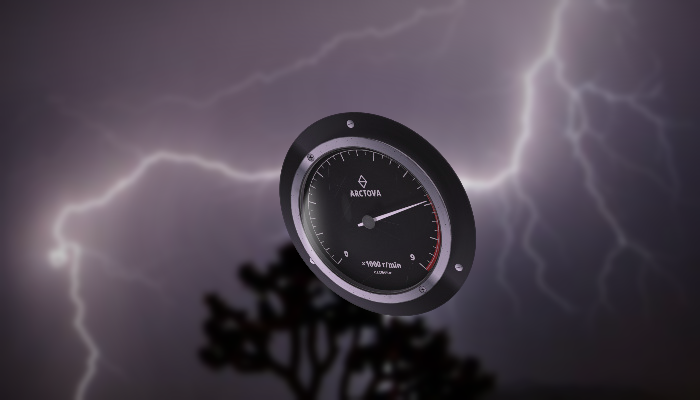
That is **6875** rpm
